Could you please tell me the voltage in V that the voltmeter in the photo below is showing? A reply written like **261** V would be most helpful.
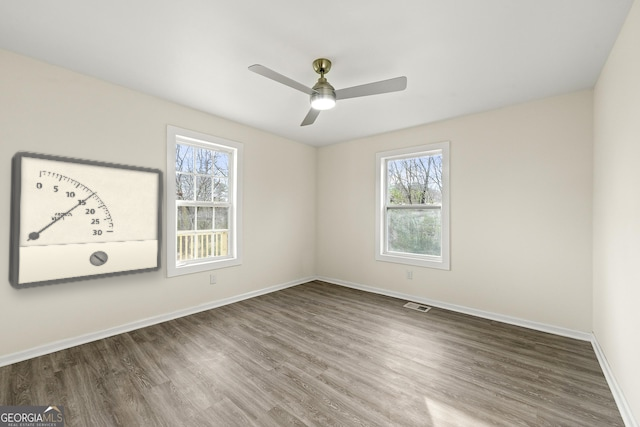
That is **15** V
